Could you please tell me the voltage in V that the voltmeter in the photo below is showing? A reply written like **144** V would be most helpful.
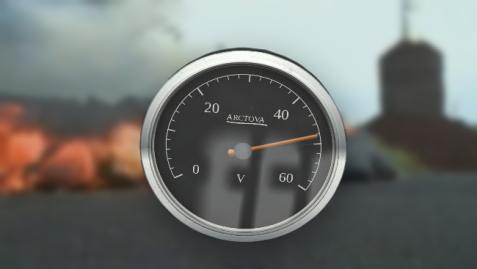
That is **48** V
